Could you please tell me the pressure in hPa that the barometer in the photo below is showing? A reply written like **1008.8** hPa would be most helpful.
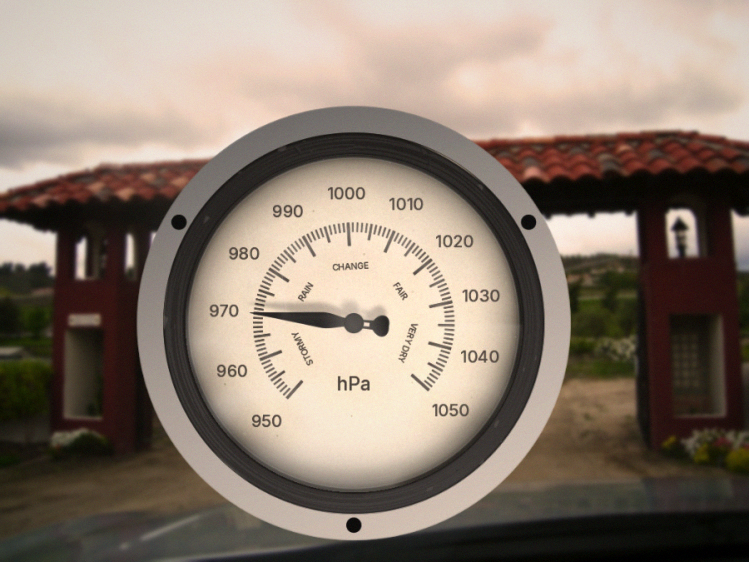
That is **970** hPa
